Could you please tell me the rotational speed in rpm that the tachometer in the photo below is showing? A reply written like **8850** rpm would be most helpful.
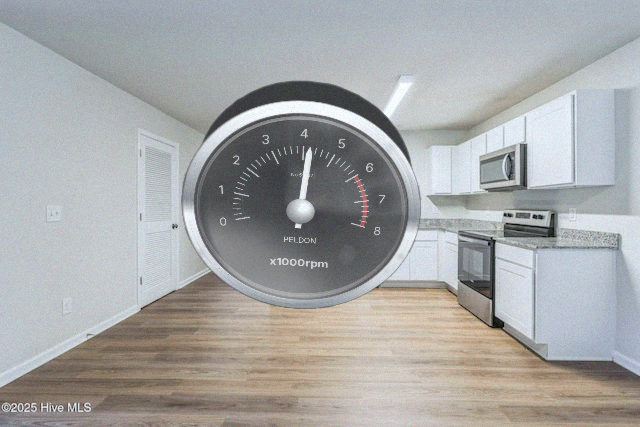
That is **4200** rpm
